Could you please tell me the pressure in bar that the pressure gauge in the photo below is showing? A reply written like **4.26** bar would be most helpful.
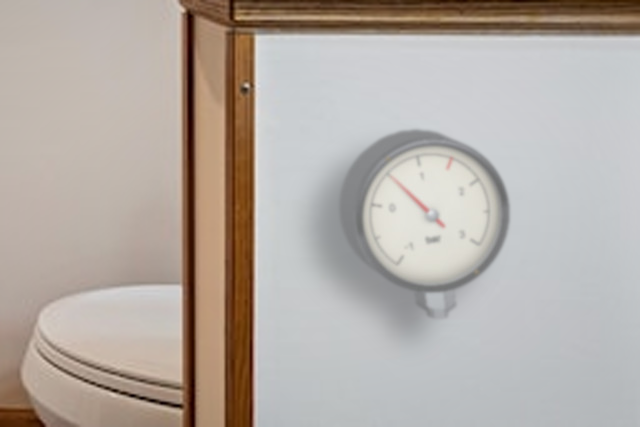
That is **0.5** bar
